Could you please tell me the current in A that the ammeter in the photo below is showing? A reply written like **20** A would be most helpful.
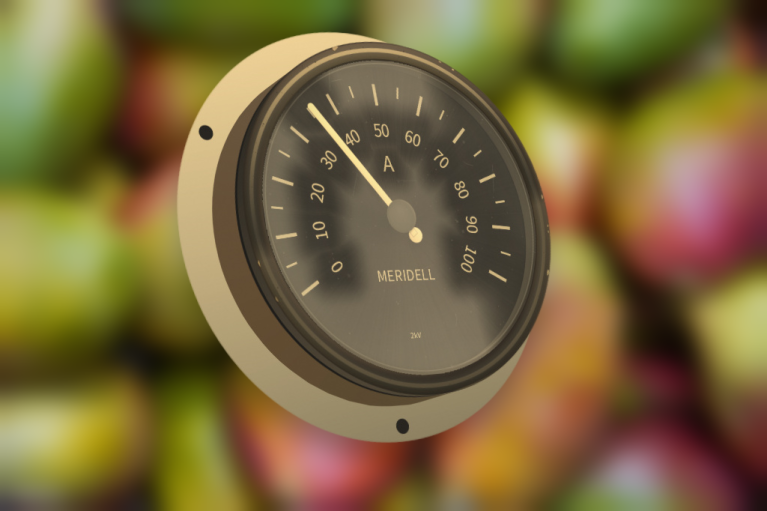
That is **35** A
